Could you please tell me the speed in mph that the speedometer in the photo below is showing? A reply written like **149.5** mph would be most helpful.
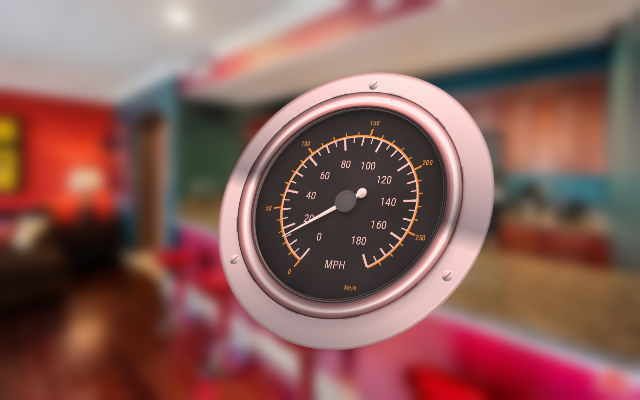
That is **15** mph
